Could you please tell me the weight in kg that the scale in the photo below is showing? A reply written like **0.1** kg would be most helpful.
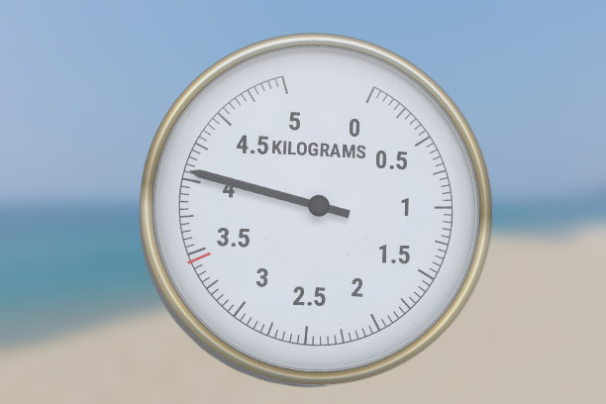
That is **4.05** kg
